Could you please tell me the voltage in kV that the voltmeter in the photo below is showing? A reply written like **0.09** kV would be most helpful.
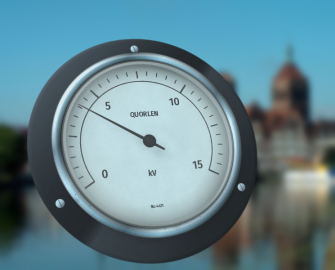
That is **4** kV
